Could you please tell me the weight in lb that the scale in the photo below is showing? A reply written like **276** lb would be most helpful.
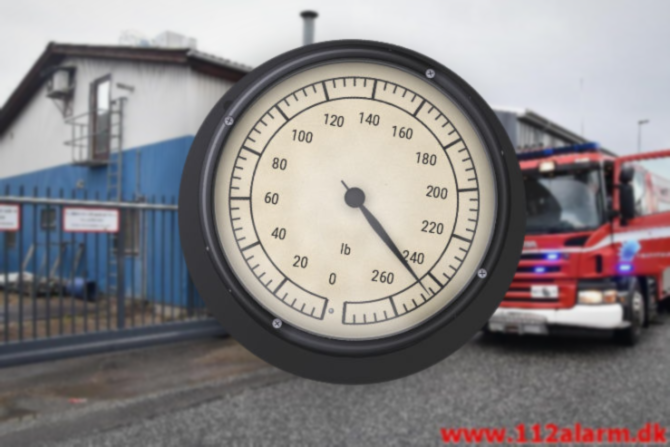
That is **246** lb
